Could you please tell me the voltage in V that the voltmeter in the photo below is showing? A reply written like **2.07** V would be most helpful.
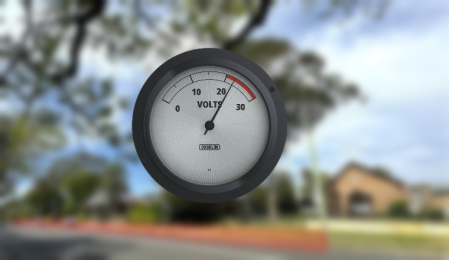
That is **22.5** V
